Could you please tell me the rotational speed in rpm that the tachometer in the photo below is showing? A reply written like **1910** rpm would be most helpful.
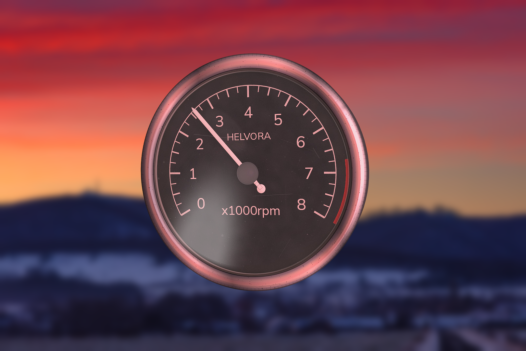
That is **2625** rpm
